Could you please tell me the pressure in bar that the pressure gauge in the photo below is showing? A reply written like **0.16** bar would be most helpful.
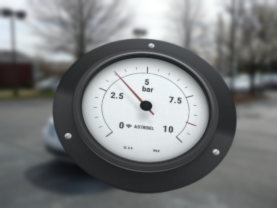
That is **3.5** bar
